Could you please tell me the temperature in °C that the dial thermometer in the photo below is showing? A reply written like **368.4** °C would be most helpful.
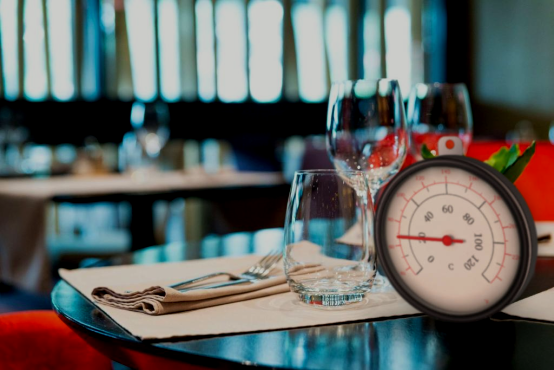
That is **20** °C
